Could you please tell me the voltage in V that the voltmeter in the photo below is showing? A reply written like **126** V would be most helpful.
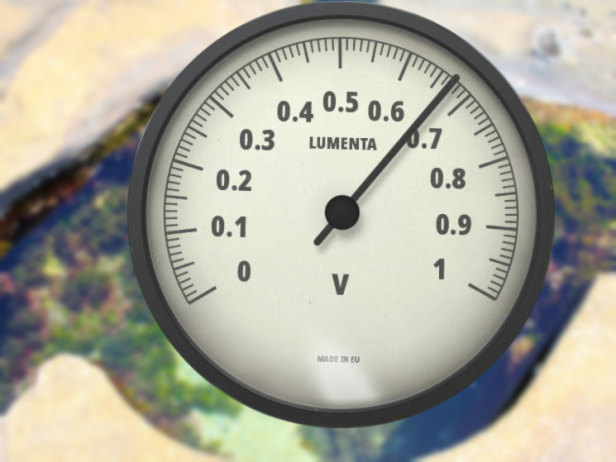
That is **0.67** V
